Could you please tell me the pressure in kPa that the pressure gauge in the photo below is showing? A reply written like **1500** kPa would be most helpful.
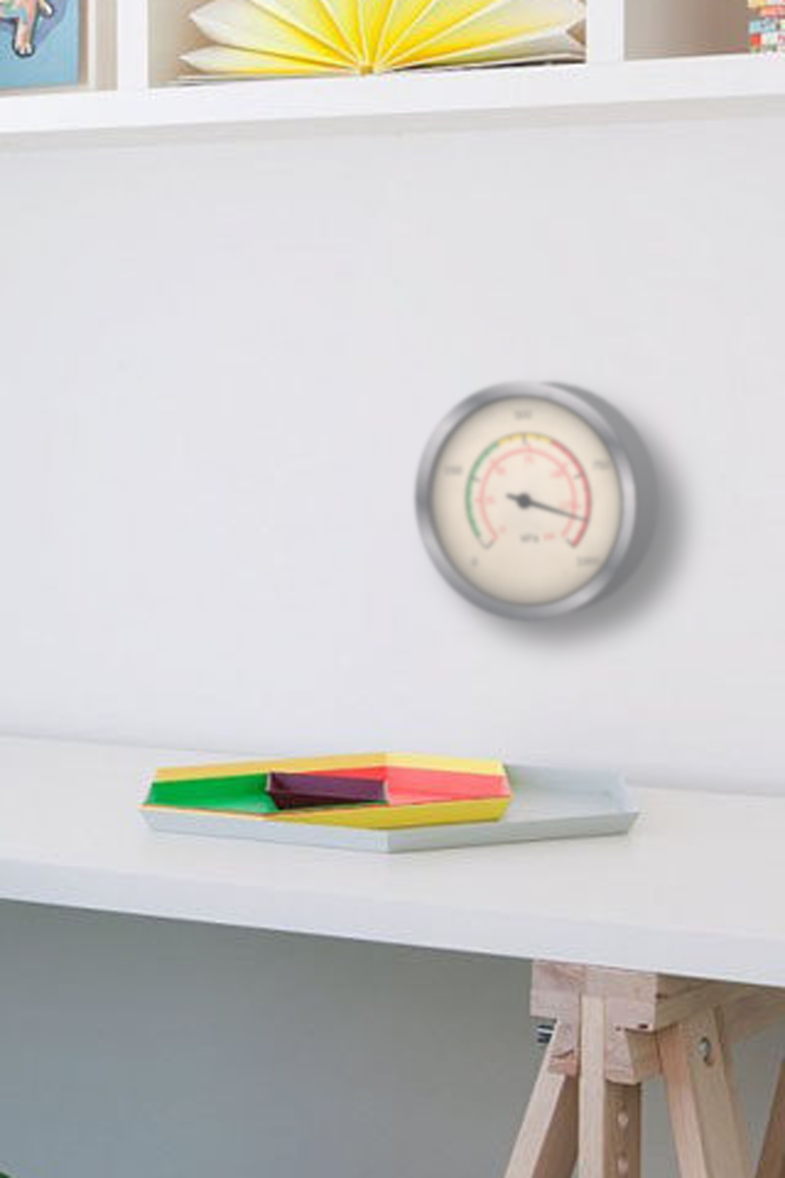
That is **900** kPa
